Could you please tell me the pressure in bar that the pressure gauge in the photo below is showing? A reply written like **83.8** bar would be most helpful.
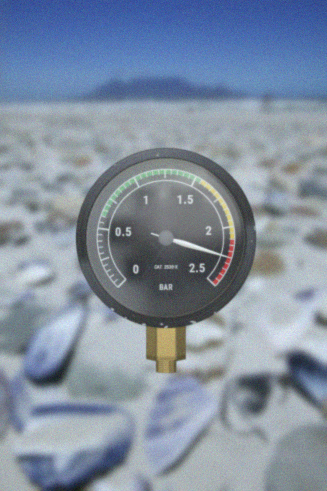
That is **2.25** bar
